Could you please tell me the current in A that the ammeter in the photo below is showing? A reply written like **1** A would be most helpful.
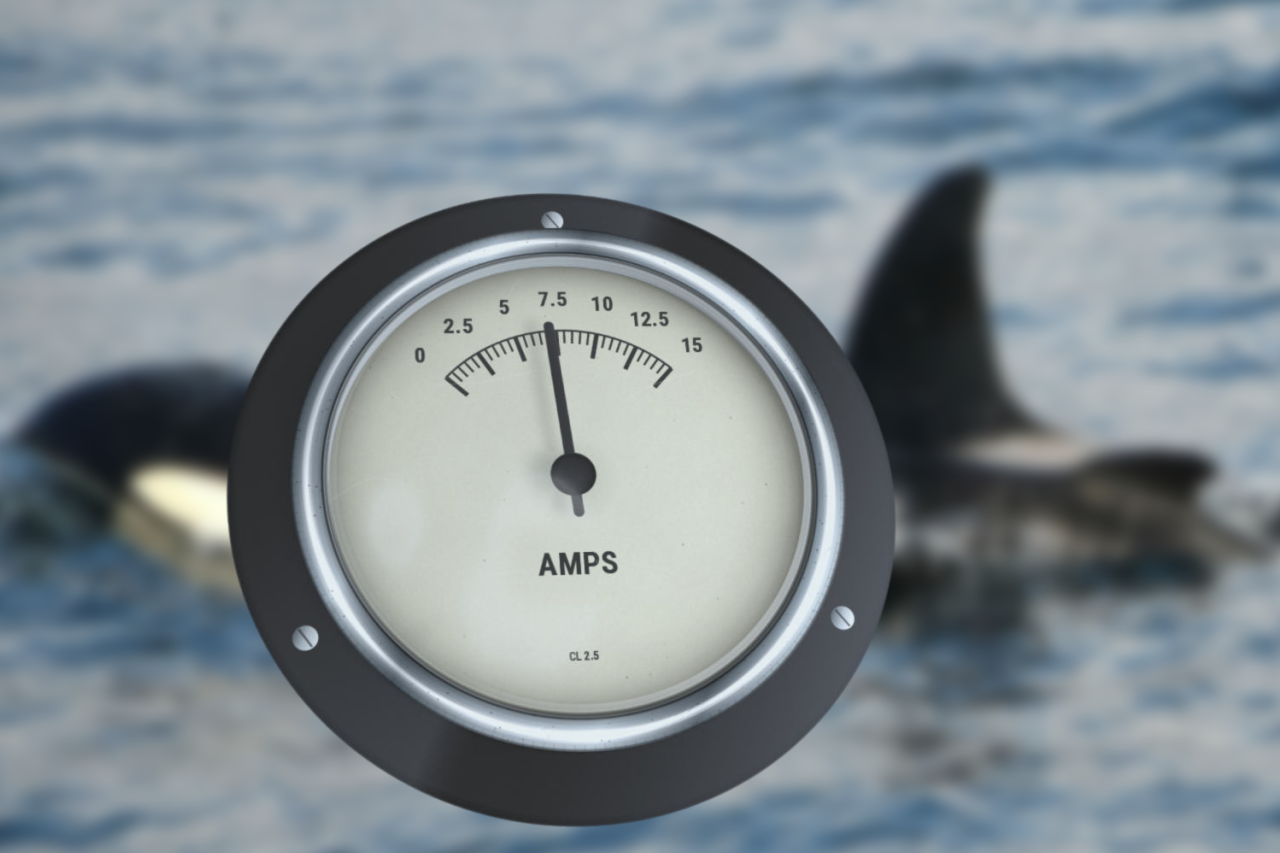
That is **7** A
